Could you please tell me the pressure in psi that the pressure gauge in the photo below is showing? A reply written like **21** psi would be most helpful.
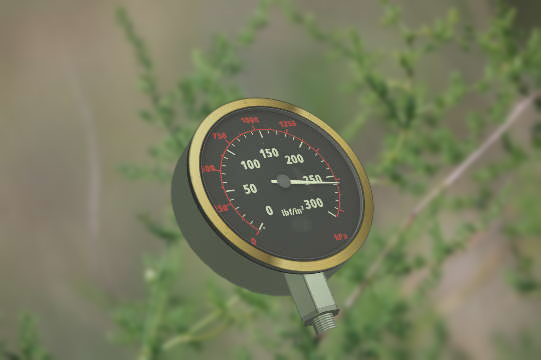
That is **260** psi
